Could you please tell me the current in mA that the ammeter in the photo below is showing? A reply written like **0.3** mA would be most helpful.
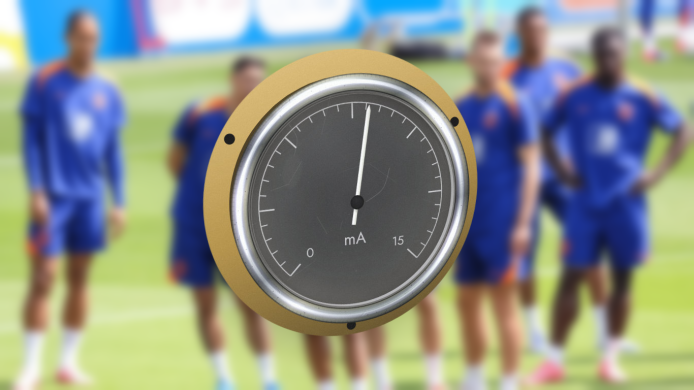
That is **8** mA
